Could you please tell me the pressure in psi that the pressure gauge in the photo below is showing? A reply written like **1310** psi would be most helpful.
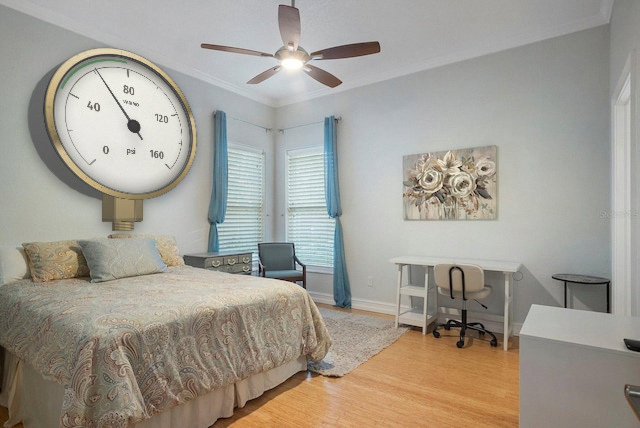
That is **60** psi
